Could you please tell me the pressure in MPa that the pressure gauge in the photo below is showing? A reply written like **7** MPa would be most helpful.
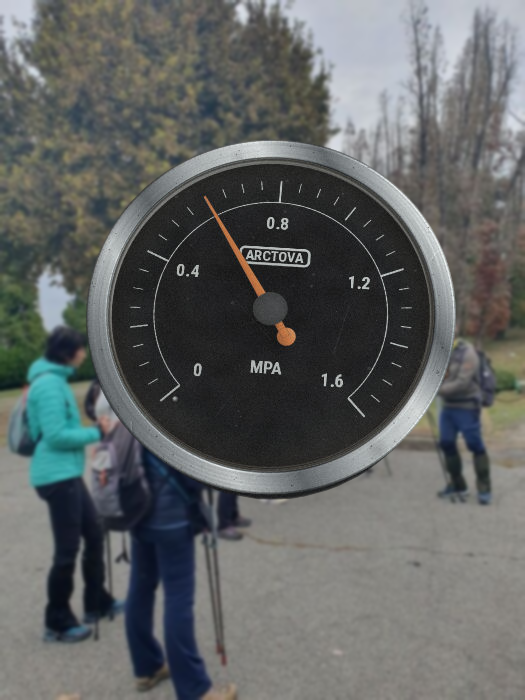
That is **0.6** MPa
